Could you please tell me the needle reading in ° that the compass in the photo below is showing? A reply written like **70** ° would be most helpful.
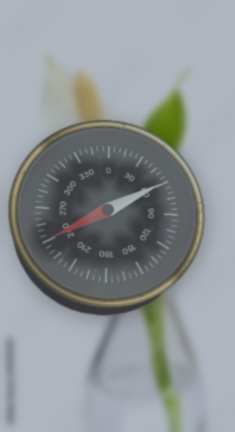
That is **240** °
